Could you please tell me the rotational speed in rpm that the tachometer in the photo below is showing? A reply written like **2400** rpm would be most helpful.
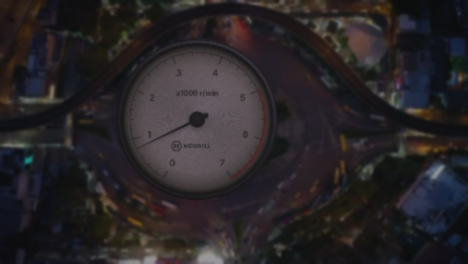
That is **800** rpm
